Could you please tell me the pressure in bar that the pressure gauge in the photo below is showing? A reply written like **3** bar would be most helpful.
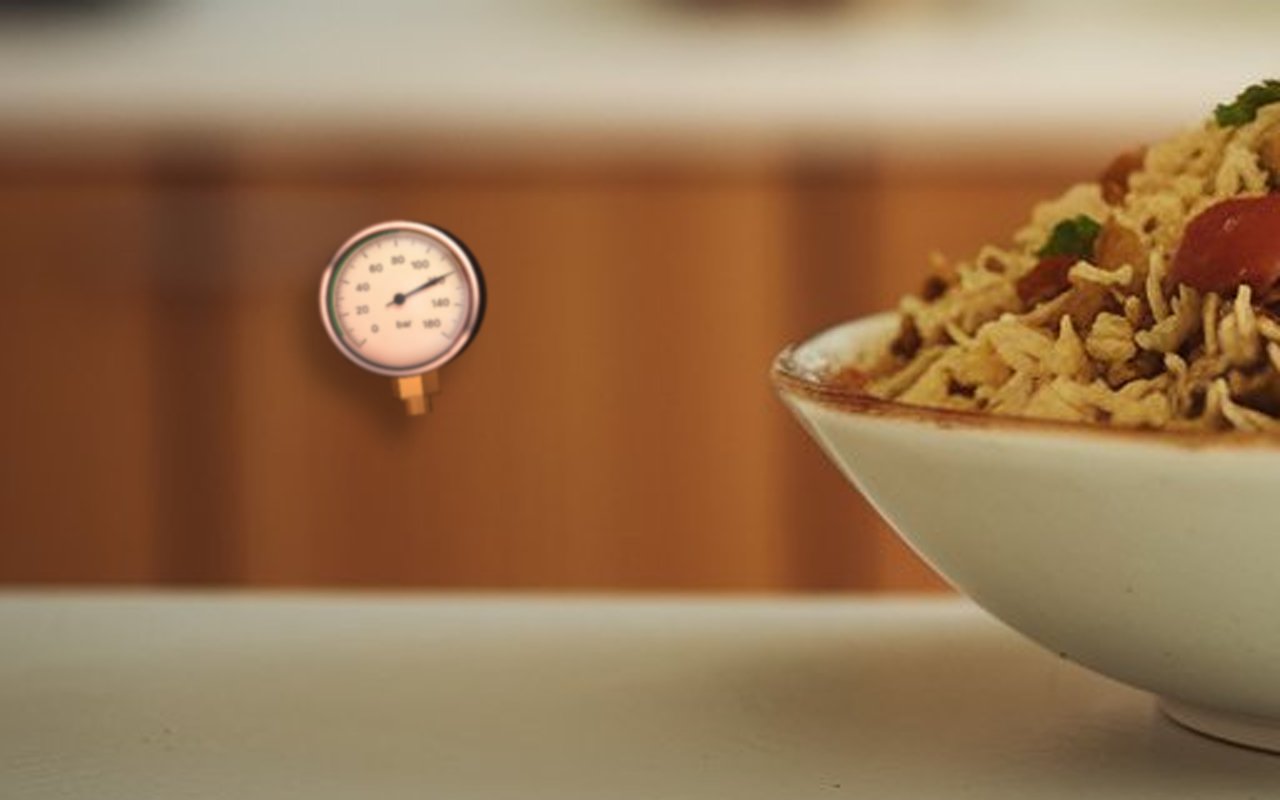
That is **120** bar
